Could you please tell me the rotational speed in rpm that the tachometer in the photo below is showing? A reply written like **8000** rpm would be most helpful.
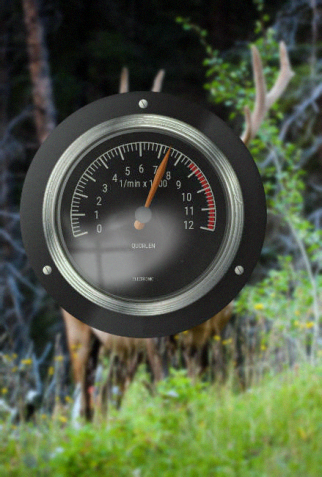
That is **7400** rpm
